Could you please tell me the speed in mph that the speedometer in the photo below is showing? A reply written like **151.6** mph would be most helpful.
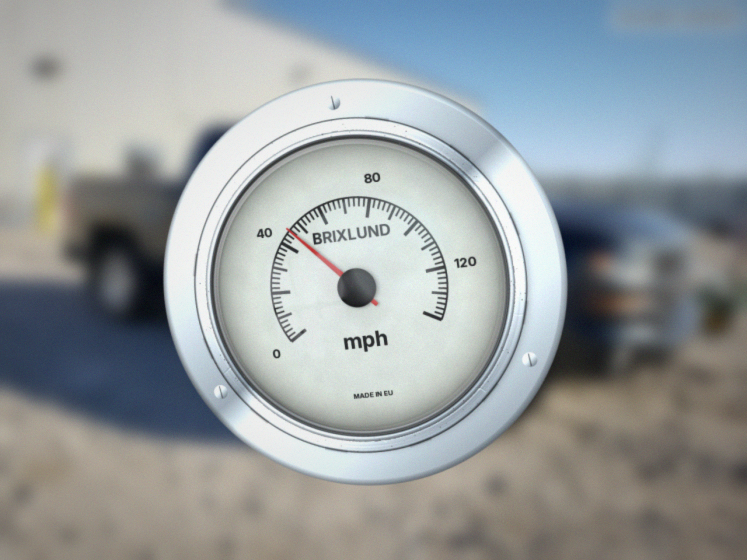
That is **46** mph
